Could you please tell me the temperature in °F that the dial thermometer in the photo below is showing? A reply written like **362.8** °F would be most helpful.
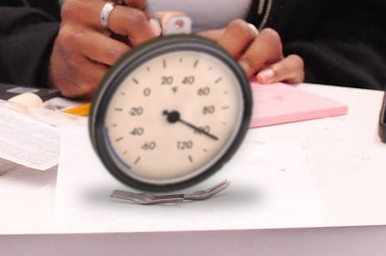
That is **100** °F
